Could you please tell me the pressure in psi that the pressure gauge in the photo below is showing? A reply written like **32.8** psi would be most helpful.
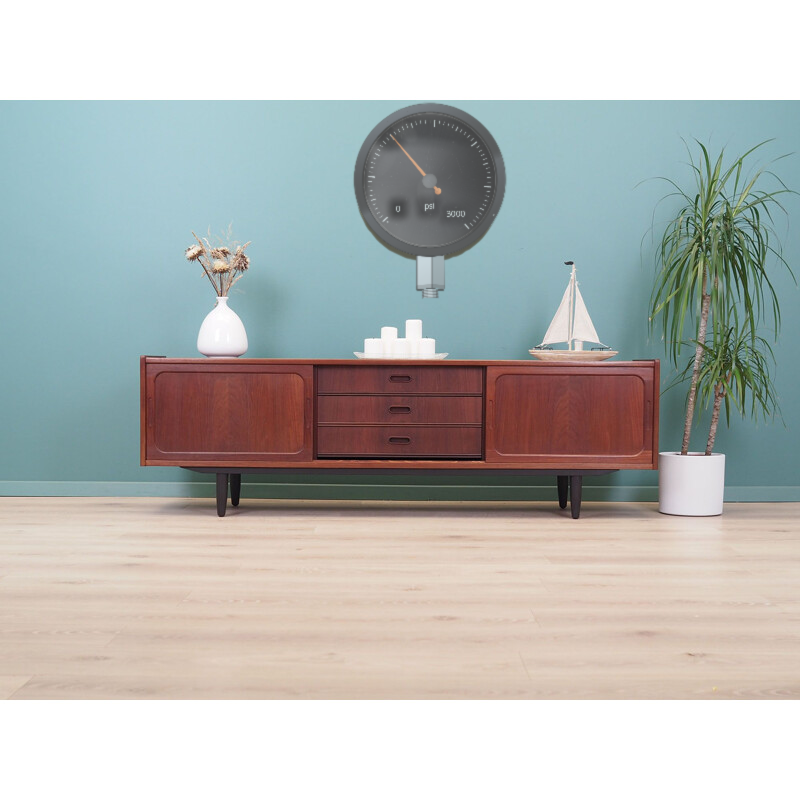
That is **1000** psi
